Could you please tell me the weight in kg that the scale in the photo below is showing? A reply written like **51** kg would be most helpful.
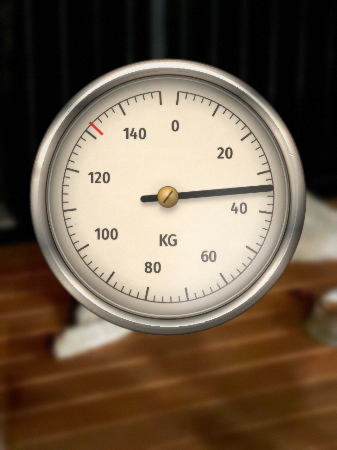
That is **34** kg
